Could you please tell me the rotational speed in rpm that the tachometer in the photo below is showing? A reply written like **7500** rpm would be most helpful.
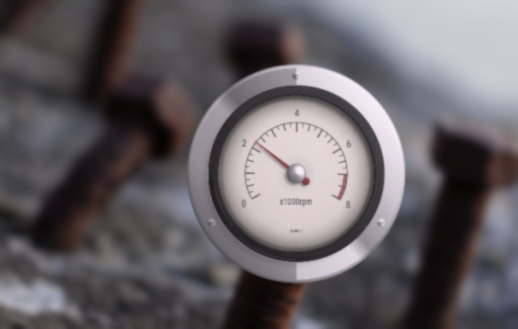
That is **2250** rpm
